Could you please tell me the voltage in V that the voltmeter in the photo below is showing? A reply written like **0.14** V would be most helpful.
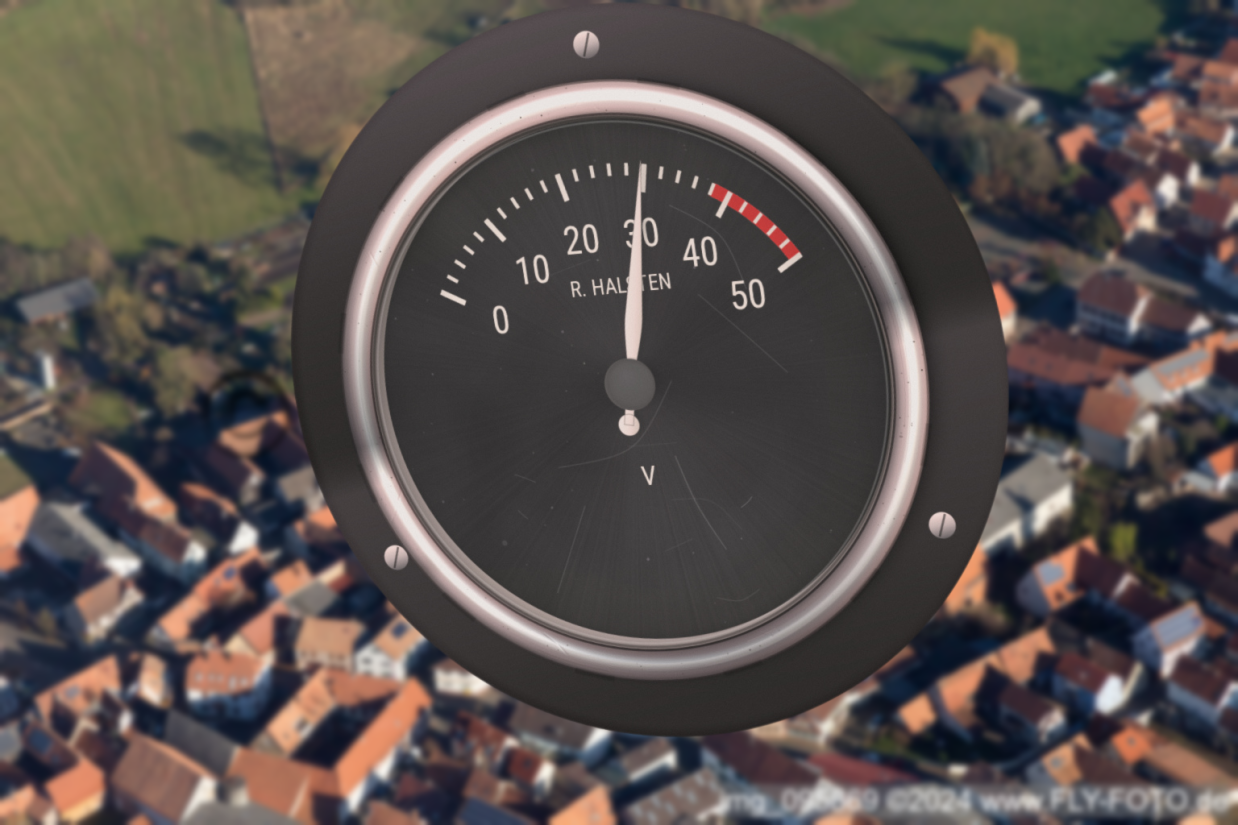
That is **30** V
